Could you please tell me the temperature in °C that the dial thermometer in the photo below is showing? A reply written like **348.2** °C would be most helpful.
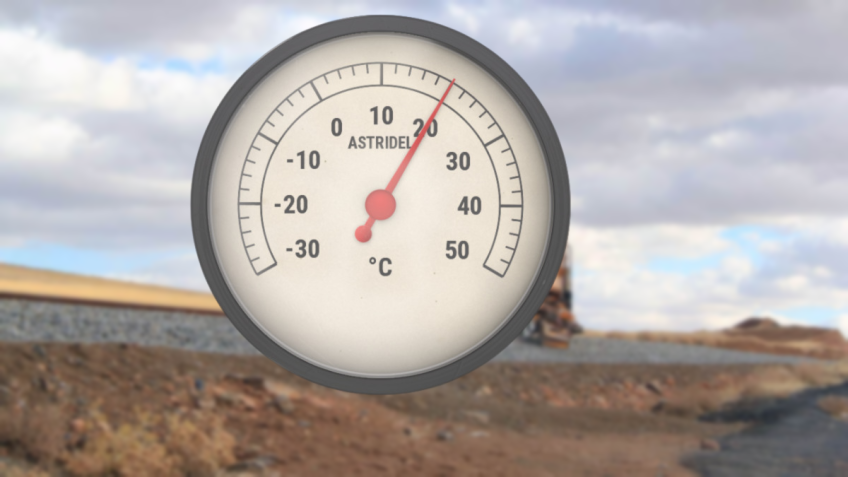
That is **20** °C
